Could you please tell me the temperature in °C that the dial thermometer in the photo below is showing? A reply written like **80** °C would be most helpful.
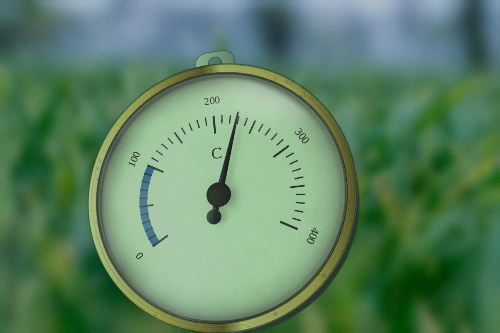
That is **230** °C
